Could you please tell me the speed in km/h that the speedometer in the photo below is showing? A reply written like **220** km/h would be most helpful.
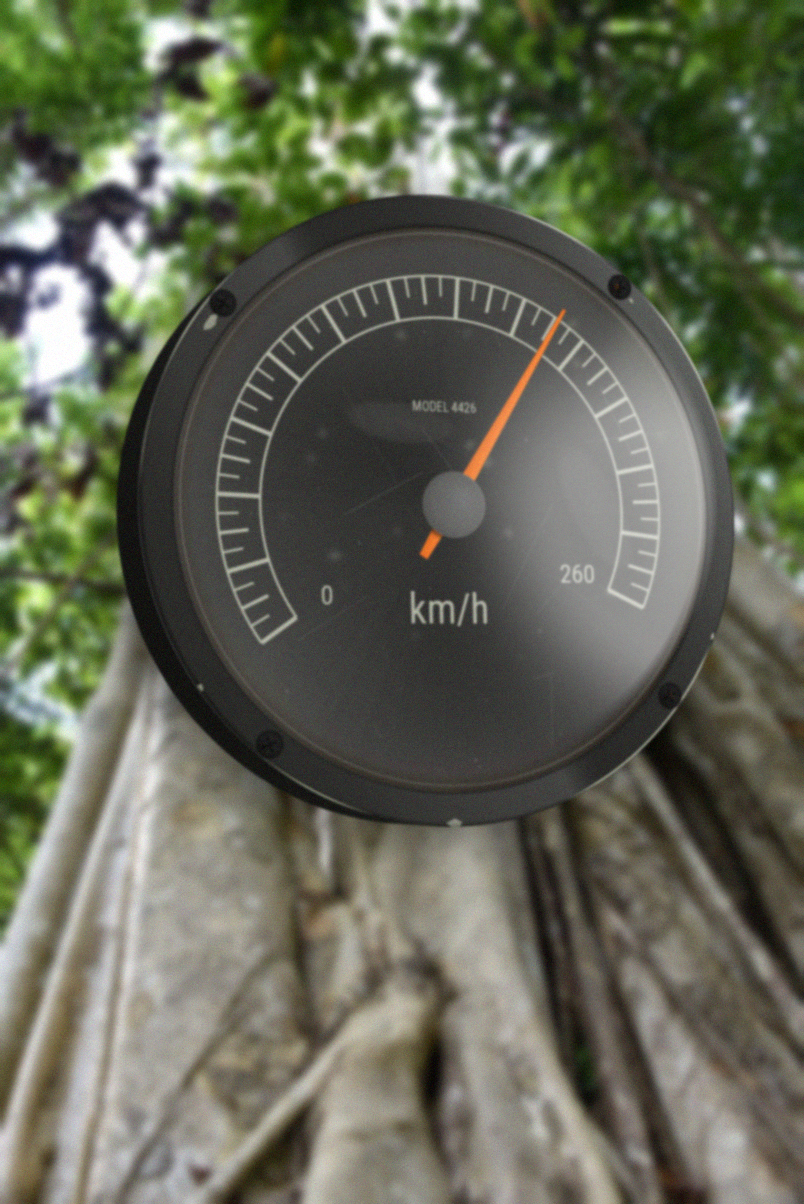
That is **170** km/h
